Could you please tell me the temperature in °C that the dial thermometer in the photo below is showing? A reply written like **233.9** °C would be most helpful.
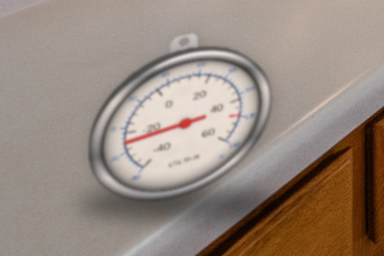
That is **-24** °C
